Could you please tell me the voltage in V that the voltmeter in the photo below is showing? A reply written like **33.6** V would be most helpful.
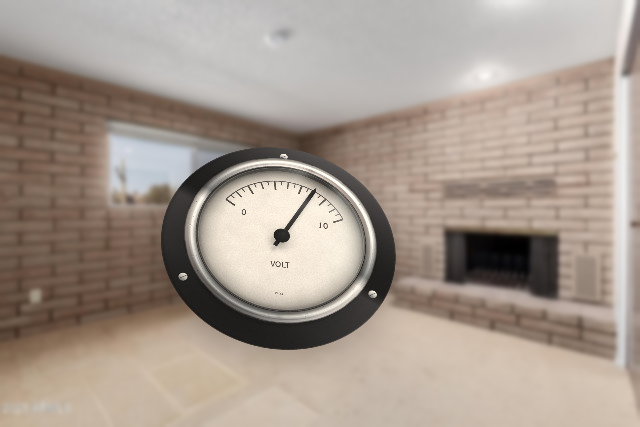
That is **7** V
